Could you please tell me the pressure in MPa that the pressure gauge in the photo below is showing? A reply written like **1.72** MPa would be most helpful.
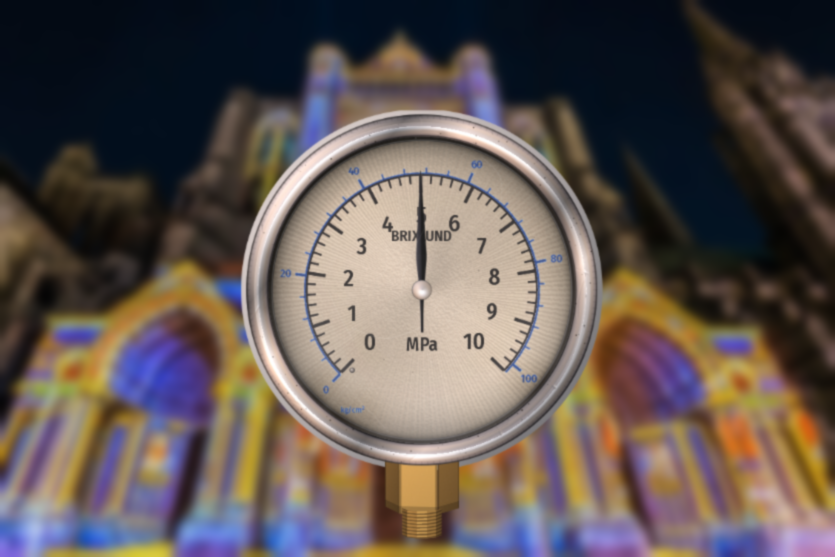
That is **5** MPa
